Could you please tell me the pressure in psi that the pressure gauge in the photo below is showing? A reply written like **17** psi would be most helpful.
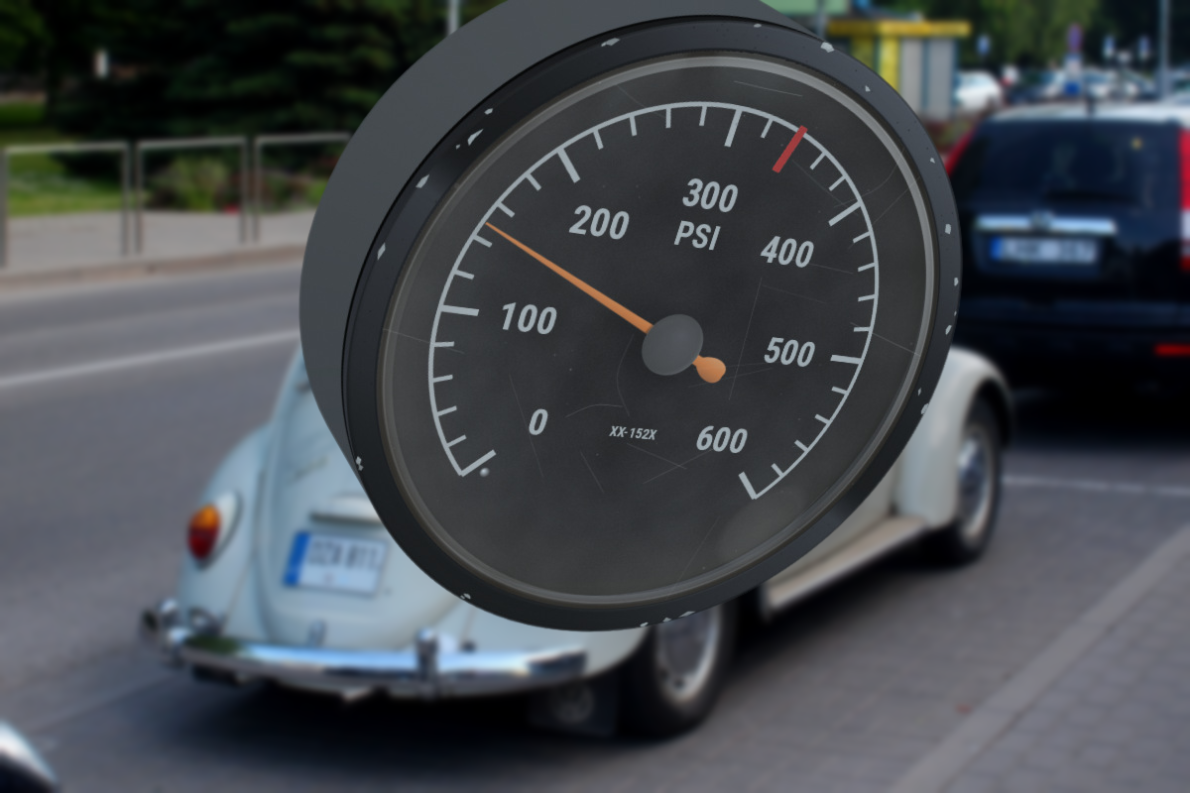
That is **150** psi
